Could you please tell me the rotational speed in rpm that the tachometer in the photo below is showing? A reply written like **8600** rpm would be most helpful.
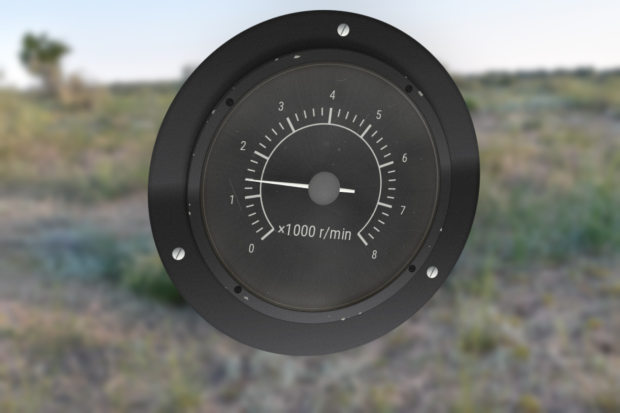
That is **1400** rpm
